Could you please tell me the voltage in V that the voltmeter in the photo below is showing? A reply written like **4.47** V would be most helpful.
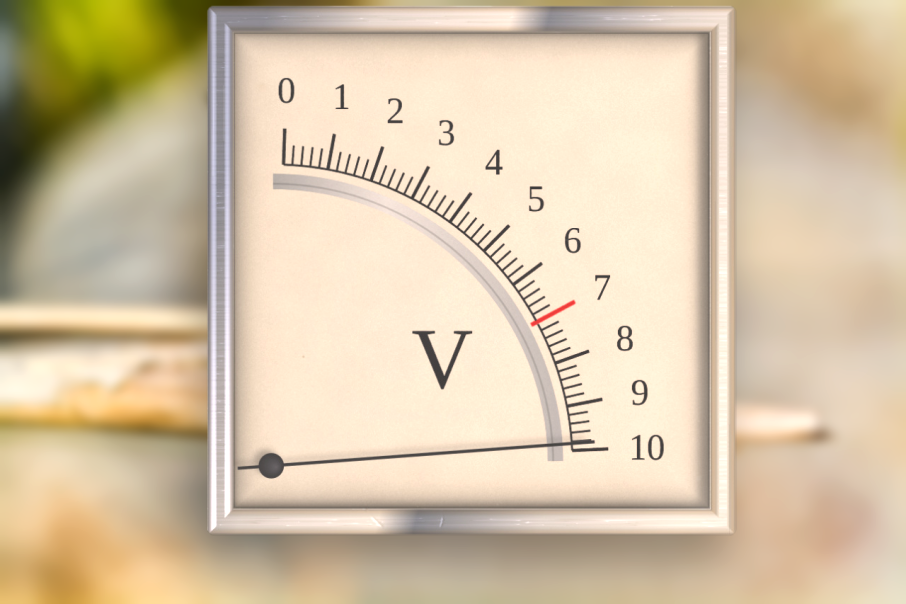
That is **9.8** V
